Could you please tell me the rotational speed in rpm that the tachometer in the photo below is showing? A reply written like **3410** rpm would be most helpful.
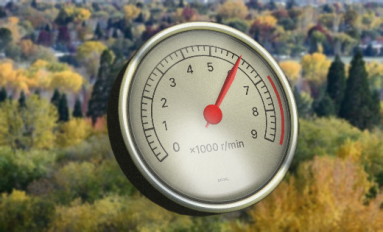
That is **6000** rpm
